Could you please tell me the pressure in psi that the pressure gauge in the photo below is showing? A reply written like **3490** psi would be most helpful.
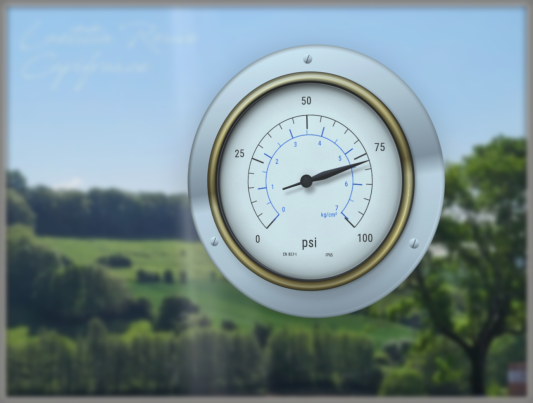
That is **77.5** psi
